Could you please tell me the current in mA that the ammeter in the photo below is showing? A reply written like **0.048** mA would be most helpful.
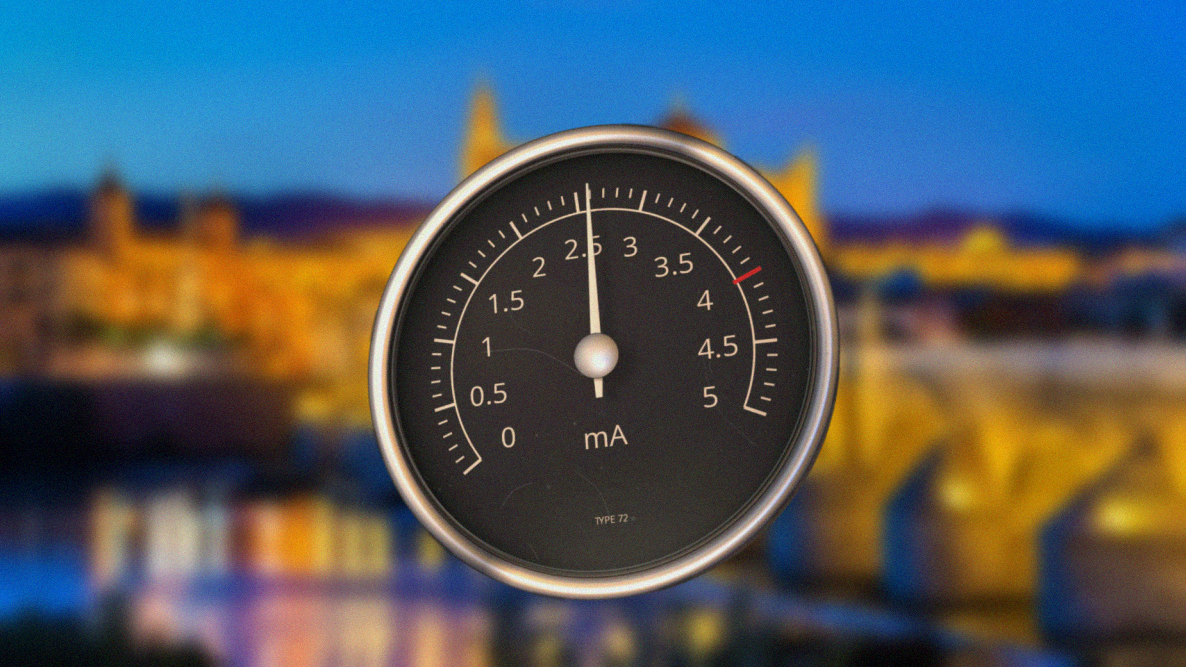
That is **2.6** mA
